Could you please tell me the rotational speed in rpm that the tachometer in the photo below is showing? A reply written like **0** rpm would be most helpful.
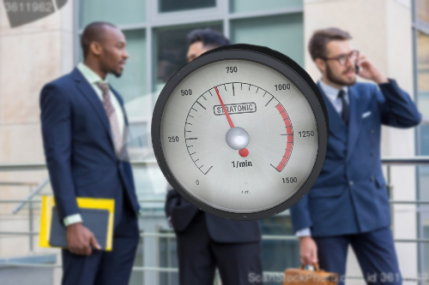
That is **650** rpm
